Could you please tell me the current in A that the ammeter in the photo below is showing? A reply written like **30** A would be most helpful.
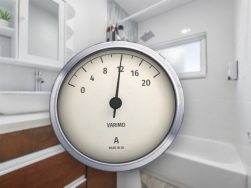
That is **12** A
